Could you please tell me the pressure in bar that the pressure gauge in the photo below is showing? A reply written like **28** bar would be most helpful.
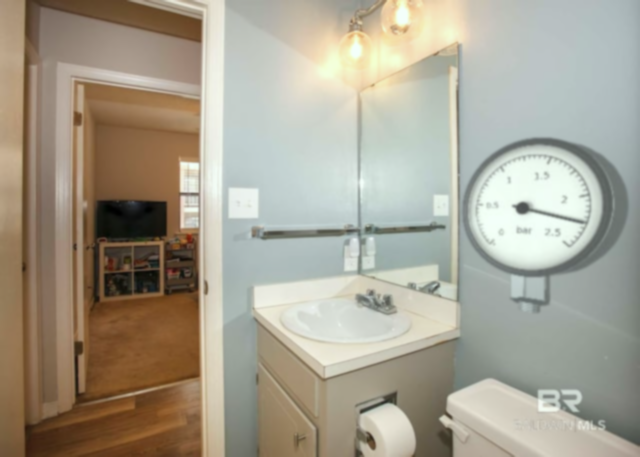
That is **2.25** bar
